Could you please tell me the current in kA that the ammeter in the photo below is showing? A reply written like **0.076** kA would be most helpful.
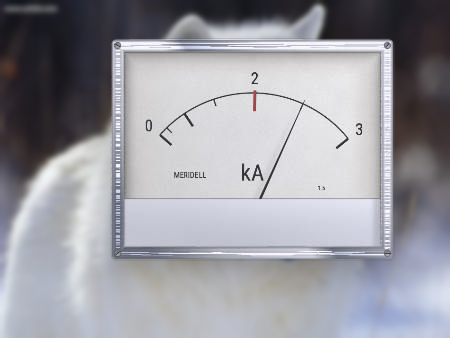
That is **2.5** kA
